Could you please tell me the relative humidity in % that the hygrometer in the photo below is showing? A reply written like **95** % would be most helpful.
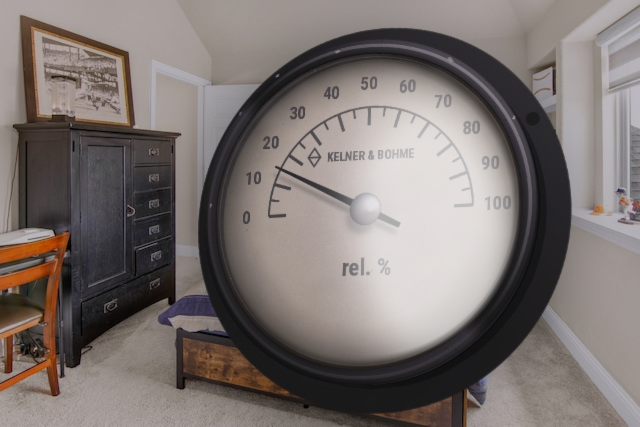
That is **15** %
